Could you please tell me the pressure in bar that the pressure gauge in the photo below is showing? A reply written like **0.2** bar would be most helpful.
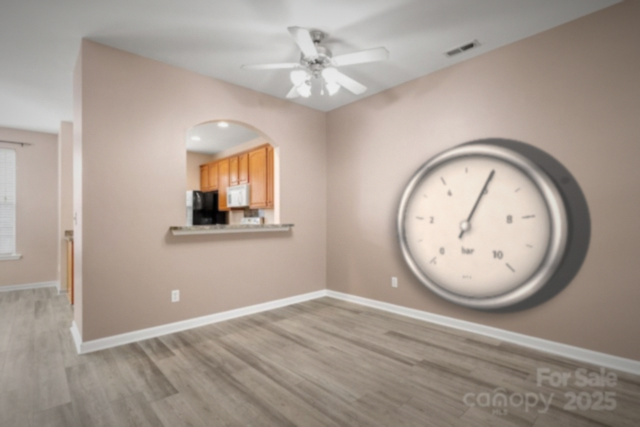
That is **6** bar
